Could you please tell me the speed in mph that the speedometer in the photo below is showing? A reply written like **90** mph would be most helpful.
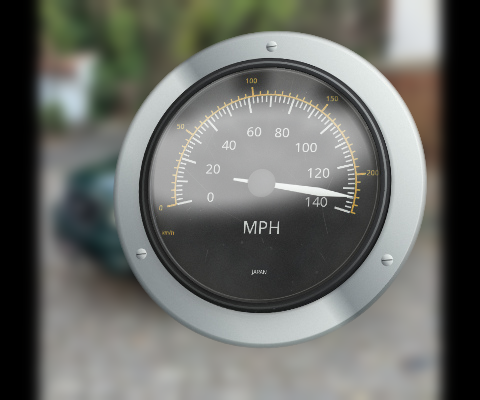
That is **134** mph
